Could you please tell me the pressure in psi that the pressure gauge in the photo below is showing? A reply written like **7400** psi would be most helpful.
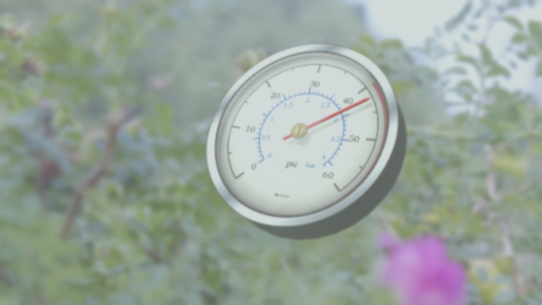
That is **42.5** psi
